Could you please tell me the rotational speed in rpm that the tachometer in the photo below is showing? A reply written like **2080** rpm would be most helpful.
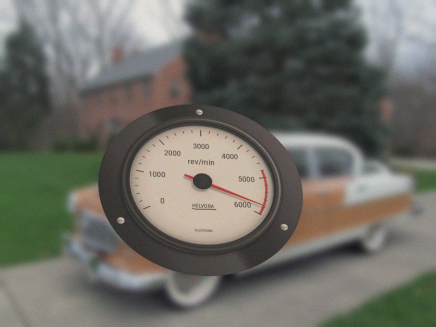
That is **5800** rpm
